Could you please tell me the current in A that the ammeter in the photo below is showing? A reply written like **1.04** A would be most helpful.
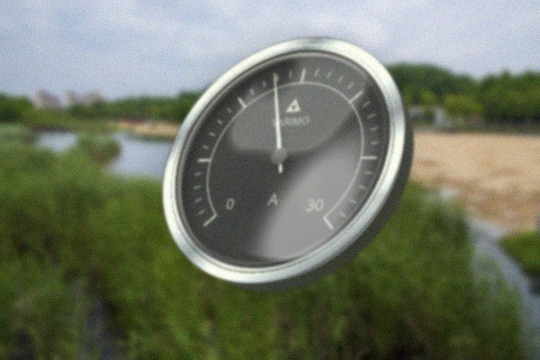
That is **13** A
